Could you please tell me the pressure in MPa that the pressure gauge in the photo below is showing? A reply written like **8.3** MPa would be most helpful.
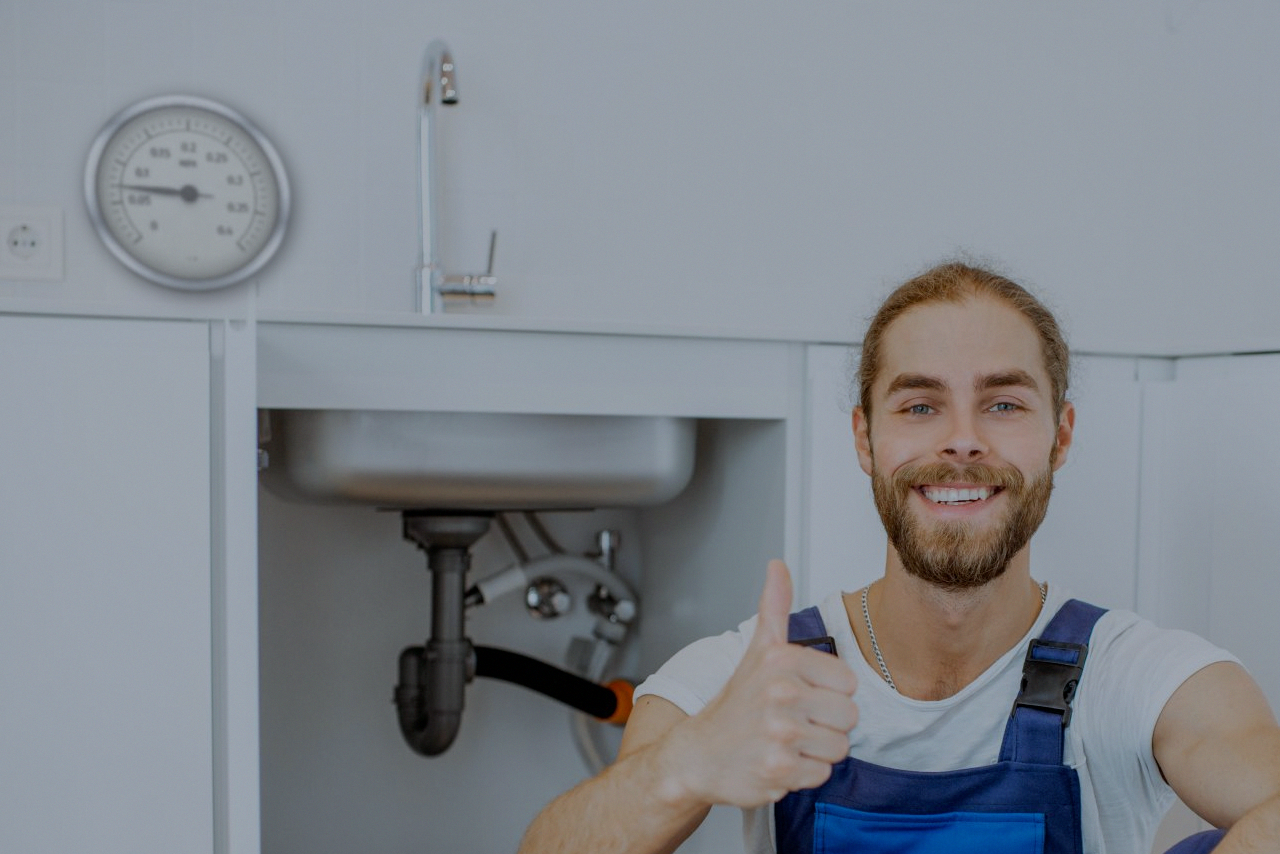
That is **0.07** MPa
